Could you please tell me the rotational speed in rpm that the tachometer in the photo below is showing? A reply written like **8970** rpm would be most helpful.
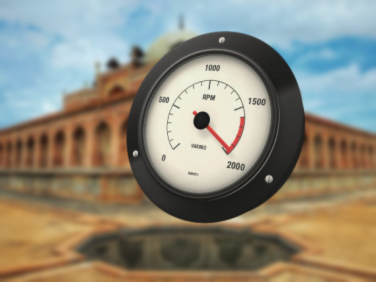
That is **1950** rpm
